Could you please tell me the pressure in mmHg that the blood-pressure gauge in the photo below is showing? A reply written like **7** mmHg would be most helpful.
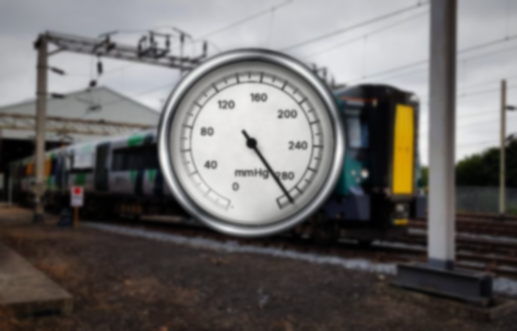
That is **290** mmHg
